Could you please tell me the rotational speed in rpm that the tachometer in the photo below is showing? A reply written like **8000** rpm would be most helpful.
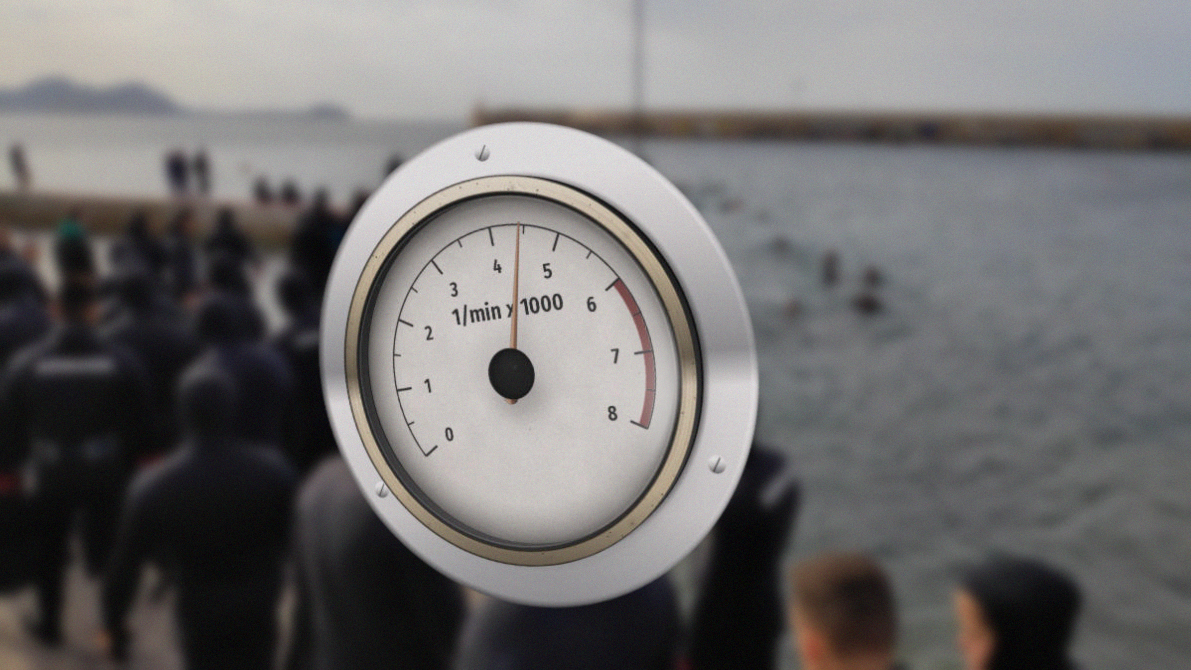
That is **4500** rpm
